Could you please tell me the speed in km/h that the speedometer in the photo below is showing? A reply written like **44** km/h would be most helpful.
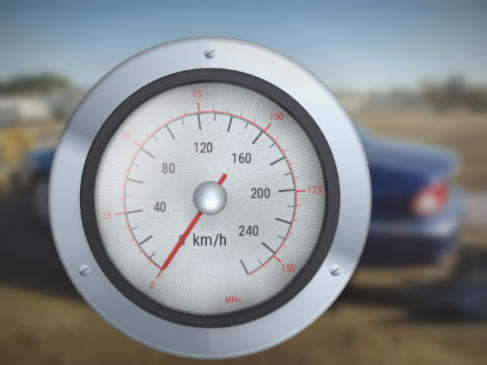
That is **0** km/h
